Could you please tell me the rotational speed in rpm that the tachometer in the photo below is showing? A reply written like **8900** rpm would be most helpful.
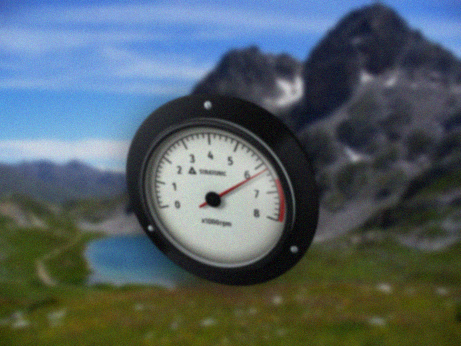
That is **6200** rpm
